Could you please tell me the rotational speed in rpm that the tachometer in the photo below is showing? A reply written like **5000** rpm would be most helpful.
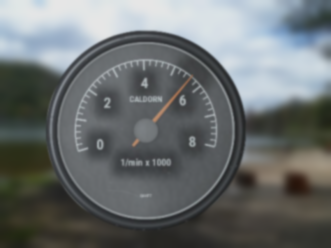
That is **5600** rpm
